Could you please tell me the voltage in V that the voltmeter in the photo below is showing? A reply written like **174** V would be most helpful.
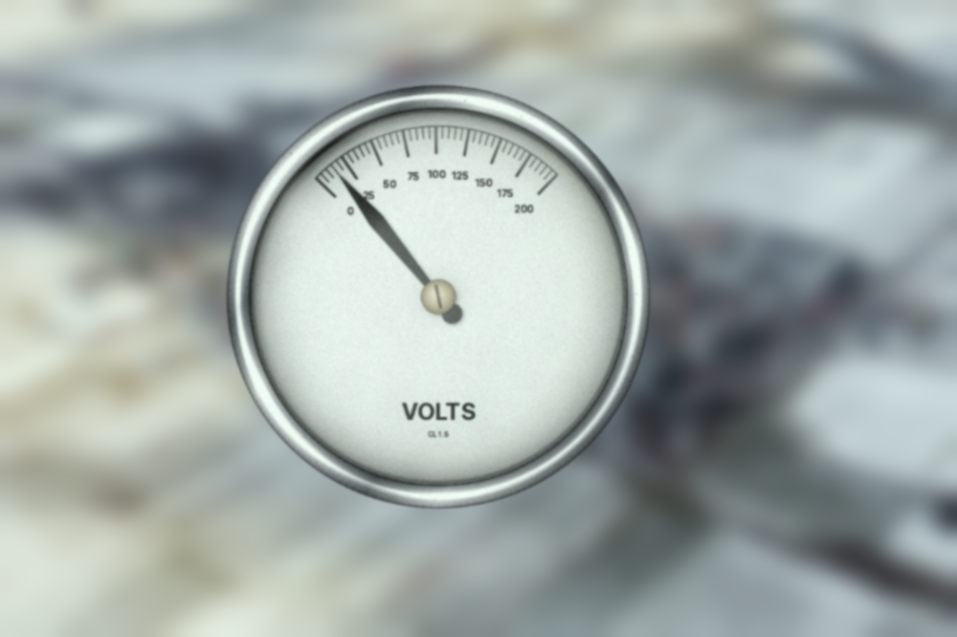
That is **15** V
